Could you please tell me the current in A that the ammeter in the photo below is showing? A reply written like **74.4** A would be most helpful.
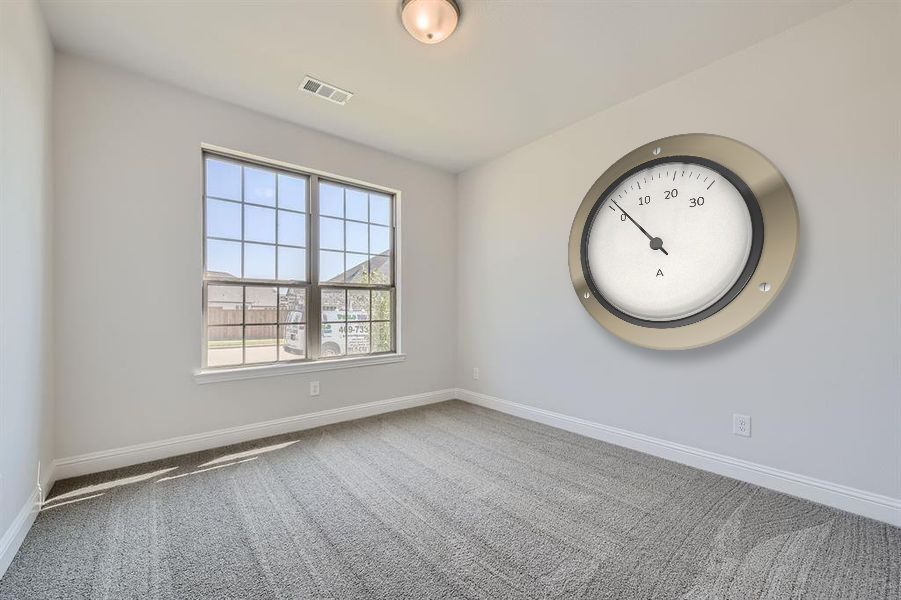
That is **2** A
